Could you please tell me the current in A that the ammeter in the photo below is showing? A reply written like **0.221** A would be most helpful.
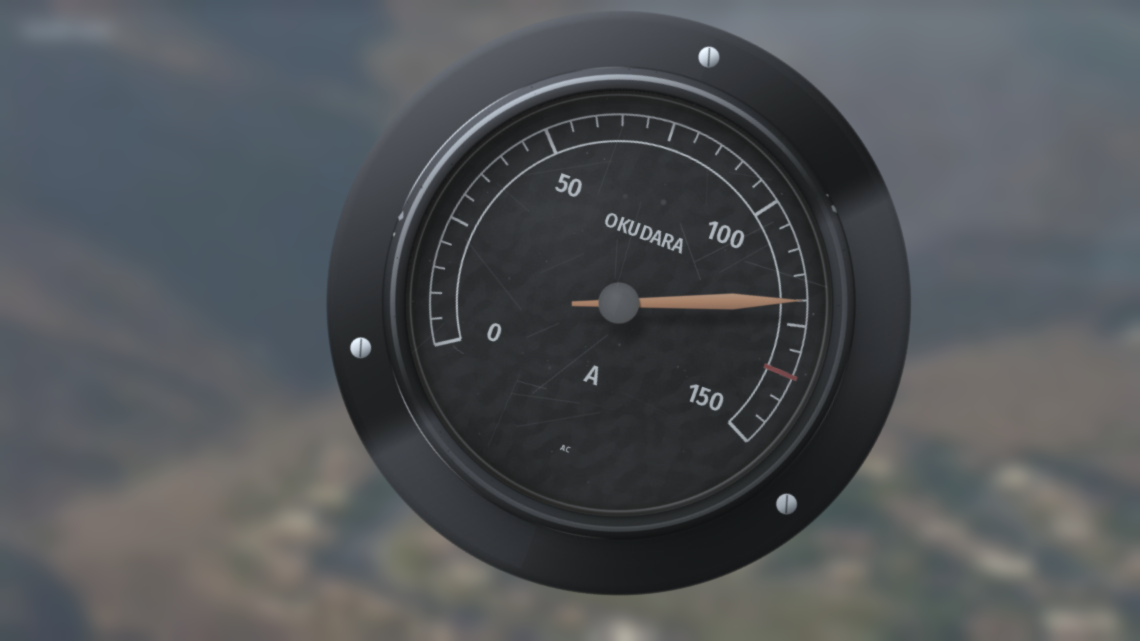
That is **120** A
